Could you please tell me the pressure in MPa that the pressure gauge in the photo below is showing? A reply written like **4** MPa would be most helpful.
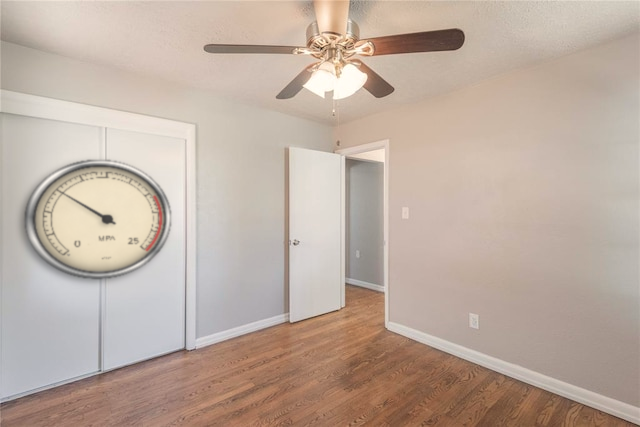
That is **7.5** MPa
